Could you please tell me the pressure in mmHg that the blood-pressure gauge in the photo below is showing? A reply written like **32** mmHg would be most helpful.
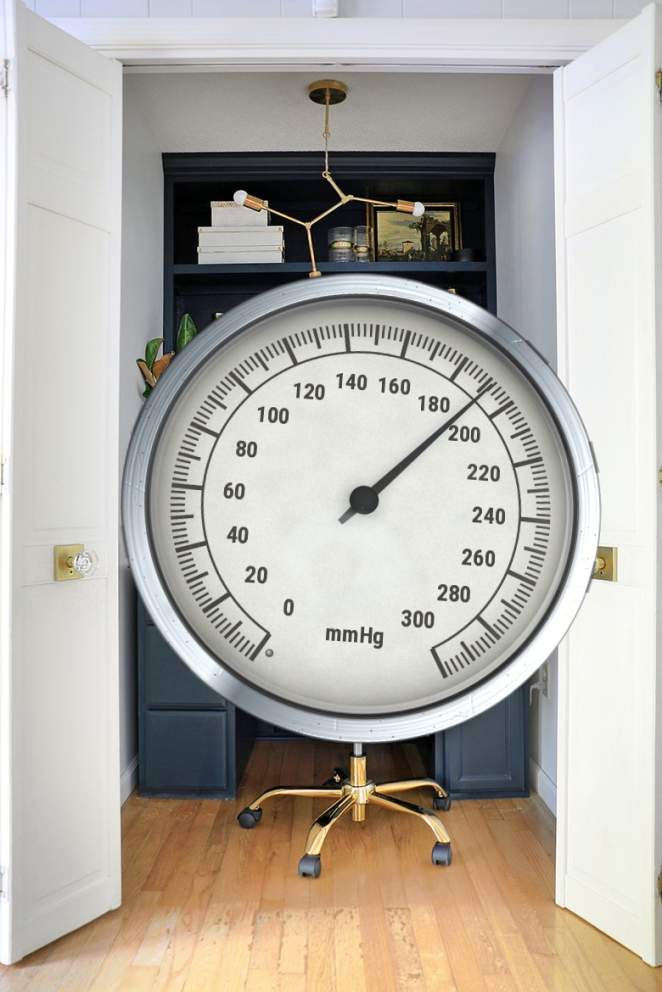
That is **192** mmHg
